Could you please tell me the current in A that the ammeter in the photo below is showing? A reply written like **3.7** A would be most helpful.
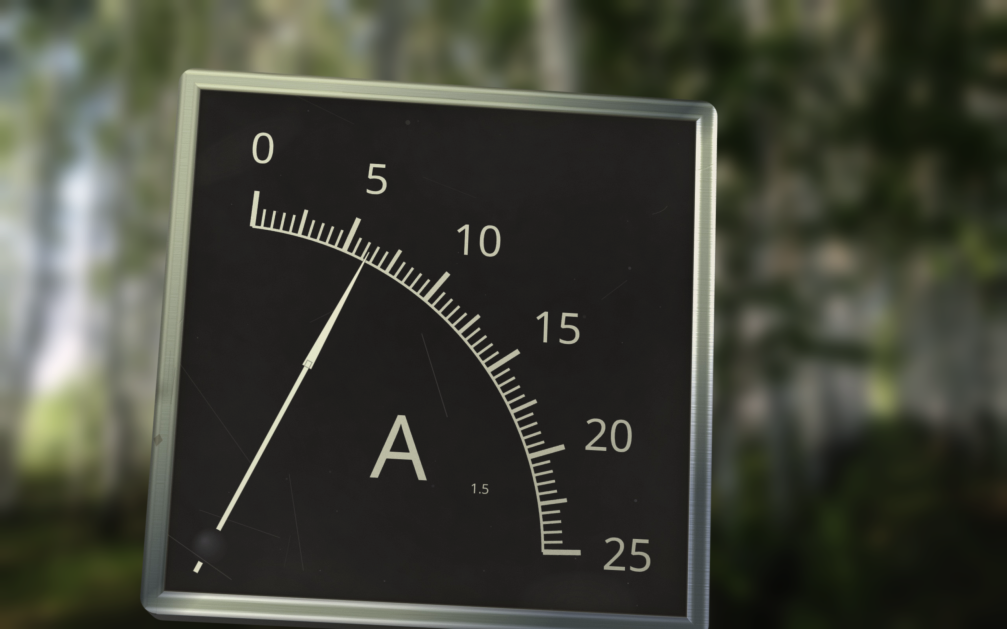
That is **6.25** A
